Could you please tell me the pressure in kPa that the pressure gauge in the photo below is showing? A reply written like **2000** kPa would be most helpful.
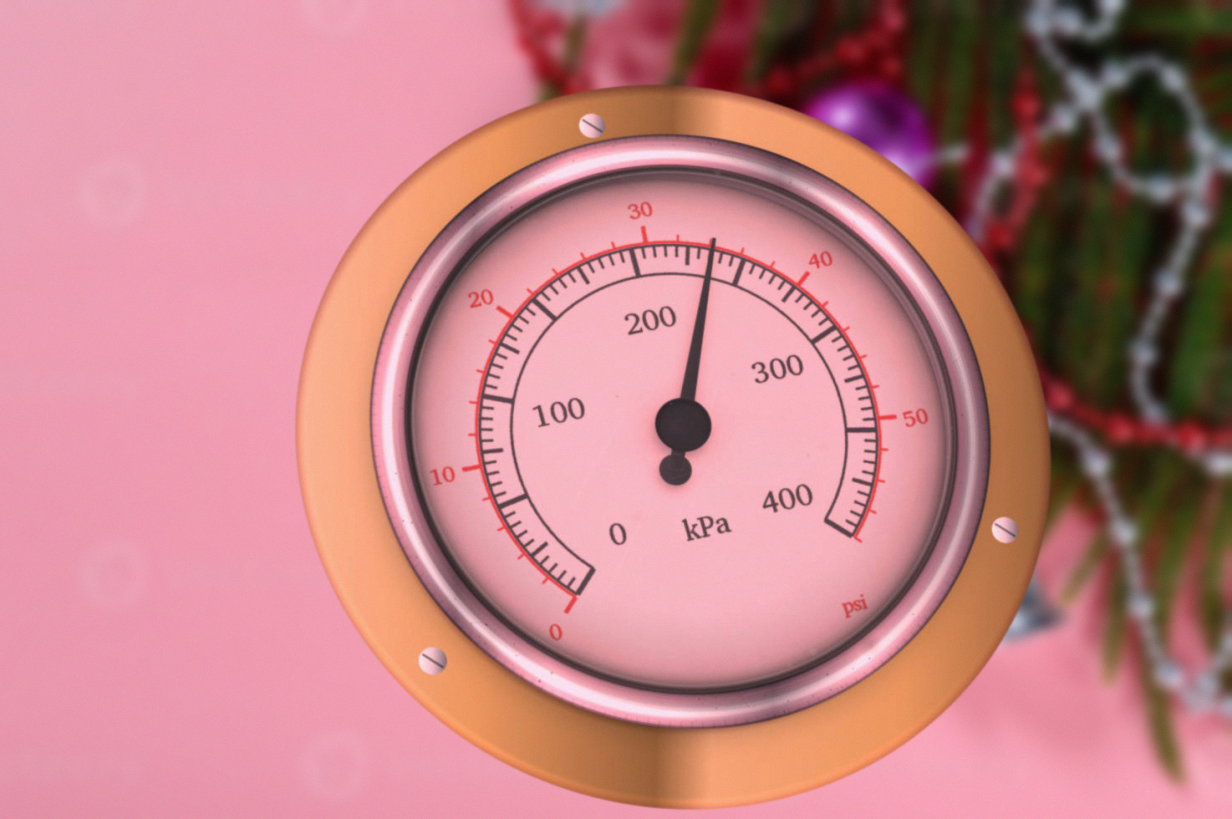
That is **235** kPa
